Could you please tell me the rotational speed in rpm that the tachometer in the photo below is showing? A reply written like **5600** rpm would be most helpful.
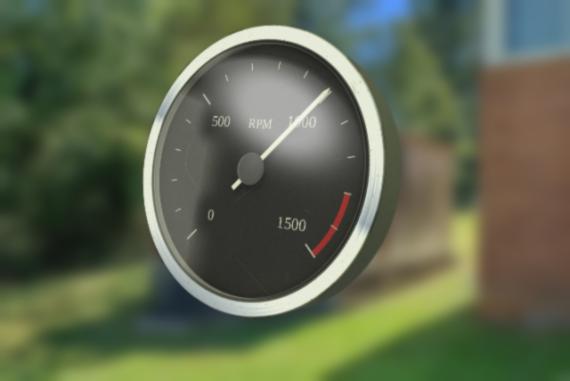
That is **1000** rpm
